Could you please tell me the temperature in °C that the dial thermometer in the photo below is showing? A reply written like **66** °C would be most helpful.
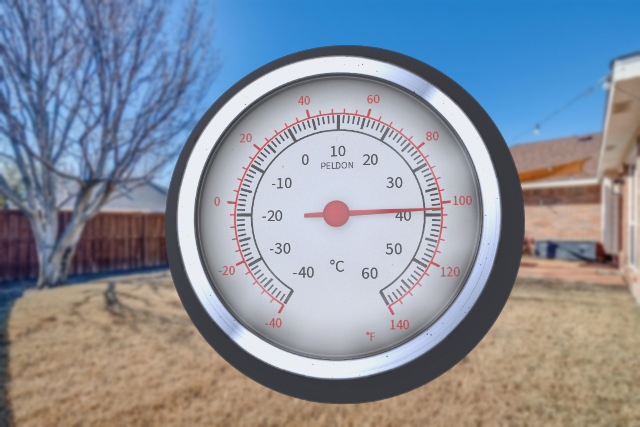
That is **39** °C
